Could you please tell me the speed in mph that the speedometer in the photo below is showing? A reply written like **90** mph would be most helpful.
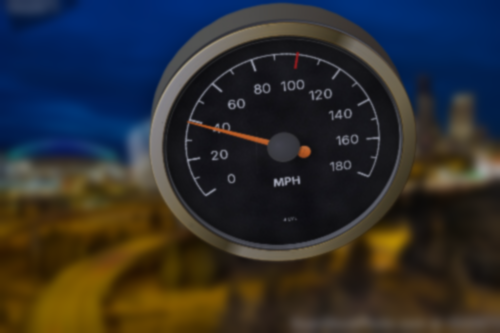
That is **40** mph
